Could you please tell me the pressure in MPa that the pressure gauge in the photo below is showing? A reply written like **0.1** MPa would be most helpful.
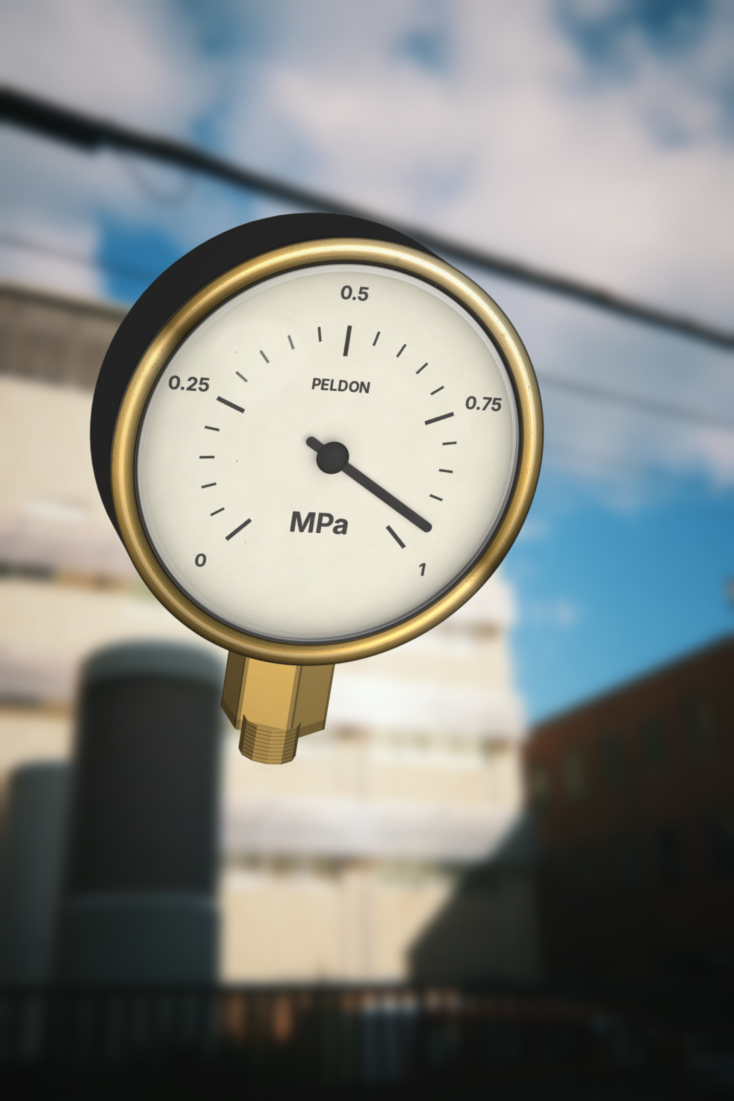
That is **0.95** MPa
